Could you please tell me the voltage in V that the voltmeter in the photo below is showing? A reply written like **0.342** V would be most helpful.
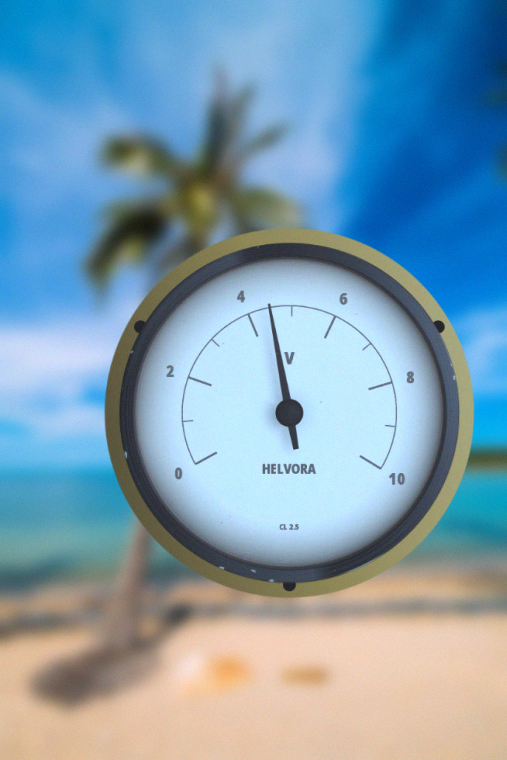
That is **4.5** V
